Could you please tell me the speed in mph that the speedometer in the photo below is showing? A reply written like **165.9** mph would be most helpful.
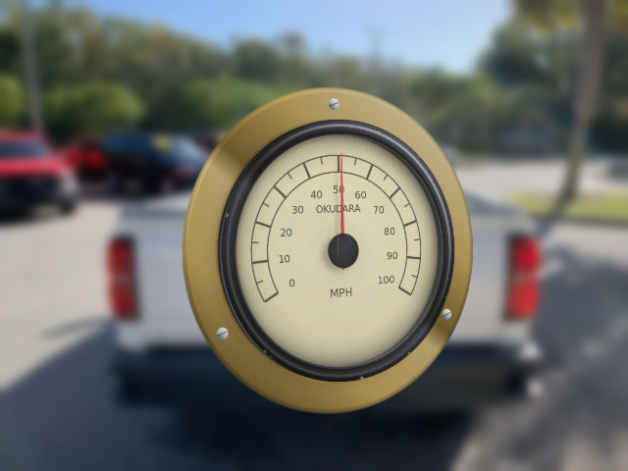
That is **50** mph
